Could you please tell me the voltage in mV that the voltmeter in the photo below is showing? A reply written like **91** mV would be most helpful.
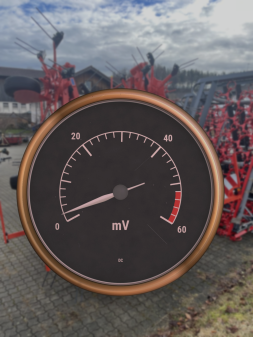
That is **2** mV
